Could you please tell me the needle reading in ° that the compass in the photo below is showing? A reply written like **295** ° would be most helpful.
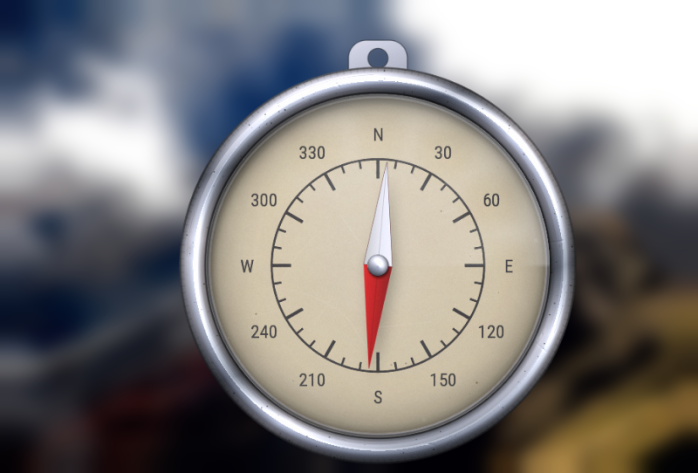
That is **185** °
